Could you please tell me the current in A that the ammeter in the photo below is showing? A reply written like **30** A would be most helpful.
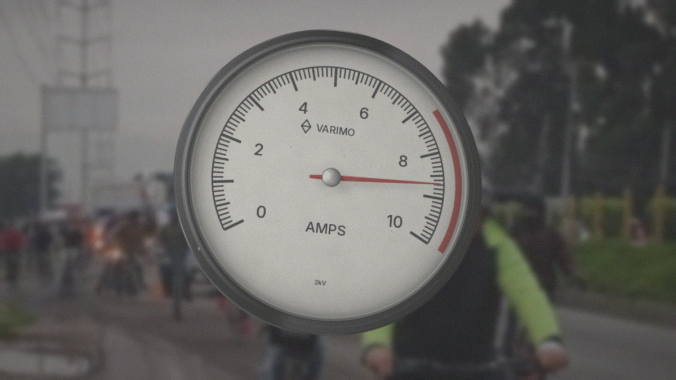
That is **8.7** A
